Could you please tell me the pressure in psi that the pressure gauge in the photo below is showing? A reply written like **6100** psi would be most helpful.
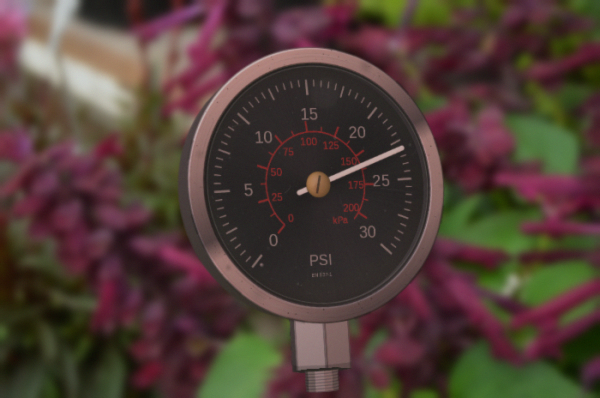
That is **23** psi
